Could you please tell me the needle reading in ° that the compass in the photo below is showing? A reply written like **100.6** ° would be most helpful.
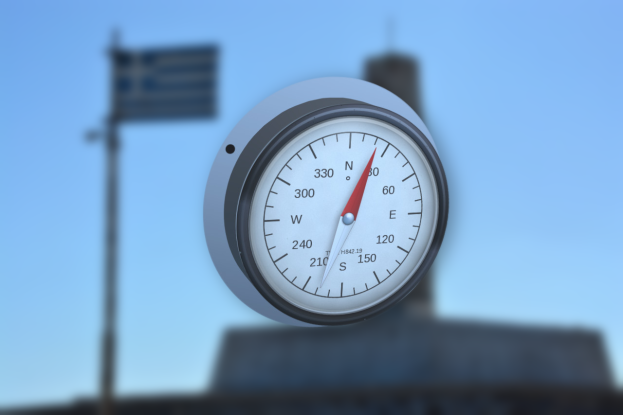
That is **20** °
